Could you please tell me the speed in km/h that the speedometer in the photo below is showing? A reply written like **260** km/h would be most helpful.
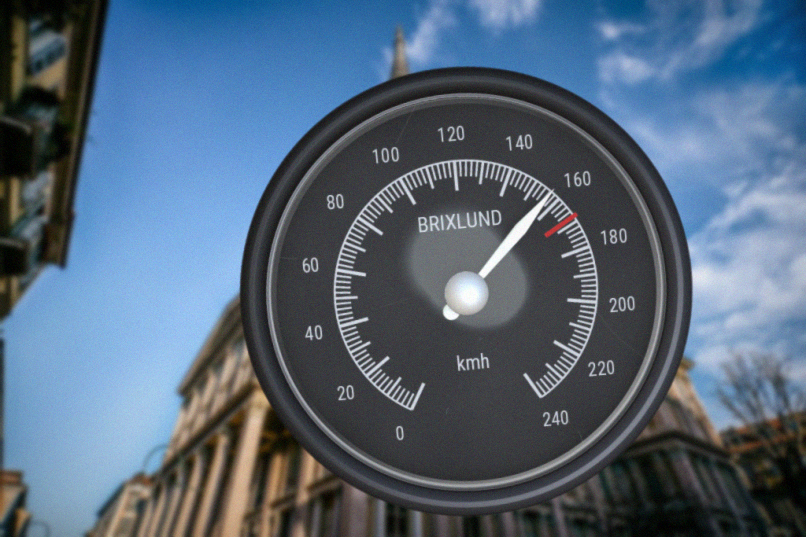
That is **156** km/h
